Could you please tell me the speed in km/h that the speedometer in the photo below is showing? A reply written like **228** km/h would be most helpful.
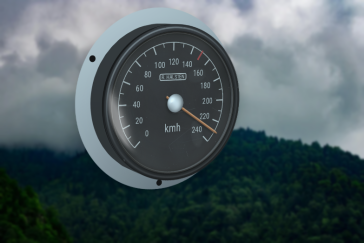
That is **230** km/h
